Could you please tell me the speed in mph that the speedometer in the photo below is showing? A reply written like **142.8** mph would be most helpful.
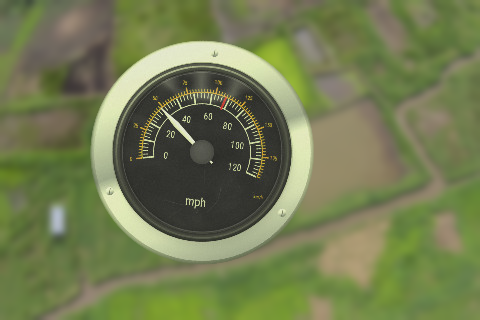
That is **30** mph
